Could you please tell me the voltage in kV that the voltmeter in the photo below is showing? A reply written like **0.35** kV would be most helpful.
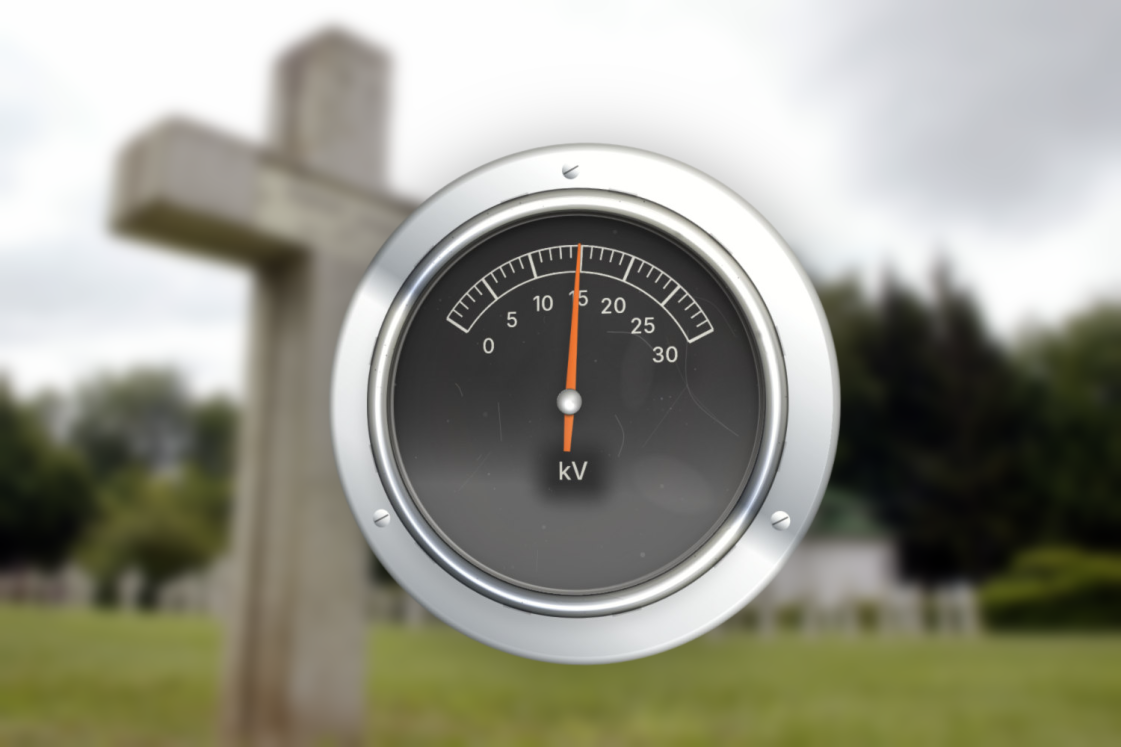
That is **15** kV
